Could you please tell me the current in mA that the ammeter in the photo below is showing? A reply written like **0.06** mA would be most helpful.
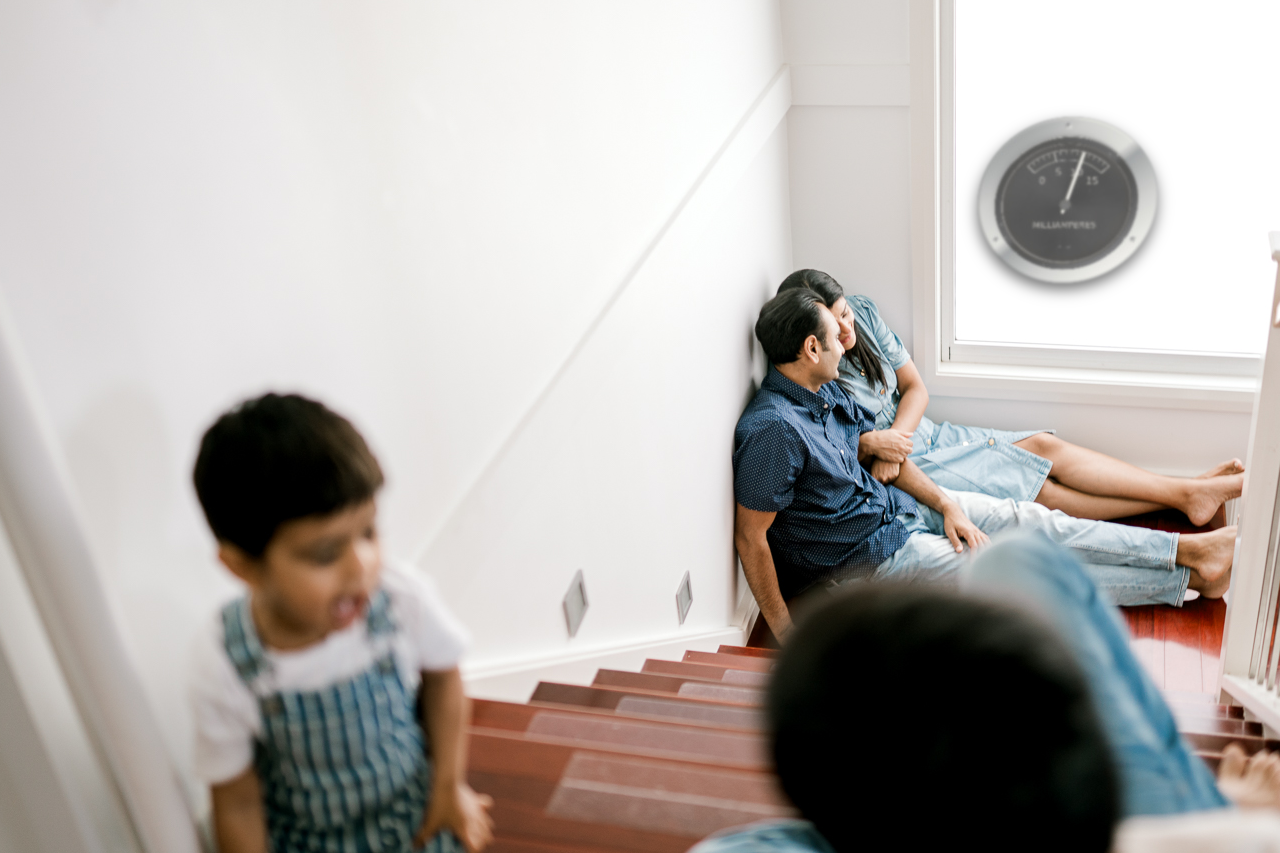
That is **10** mA
